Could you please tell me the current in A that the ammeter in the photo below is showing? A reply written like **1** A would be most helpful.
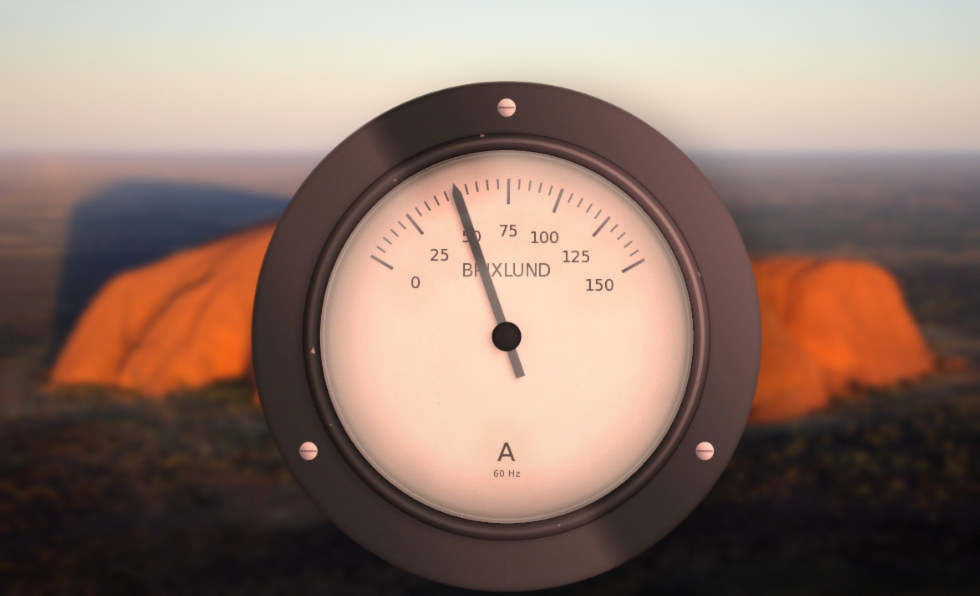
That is **50** A
